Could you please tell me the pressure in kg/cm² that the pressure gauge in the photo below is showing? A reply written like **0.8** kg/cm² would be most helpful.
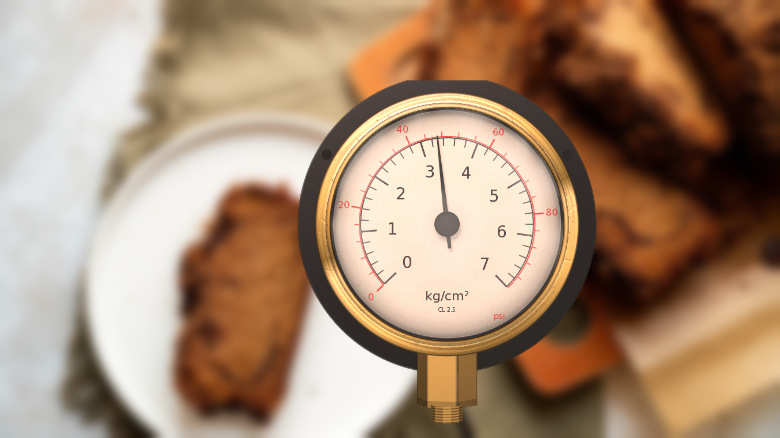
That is **3.3** kg/cm²
